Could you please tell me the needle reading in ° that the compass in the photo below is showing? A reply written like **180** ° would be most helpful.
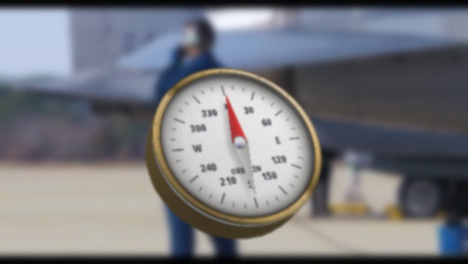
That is **0** °
